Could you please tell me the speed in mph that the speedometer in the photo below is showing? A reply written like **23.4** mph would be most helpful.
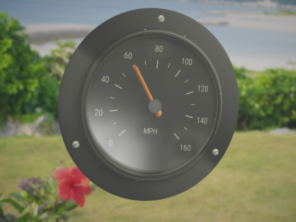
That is **60** mph
